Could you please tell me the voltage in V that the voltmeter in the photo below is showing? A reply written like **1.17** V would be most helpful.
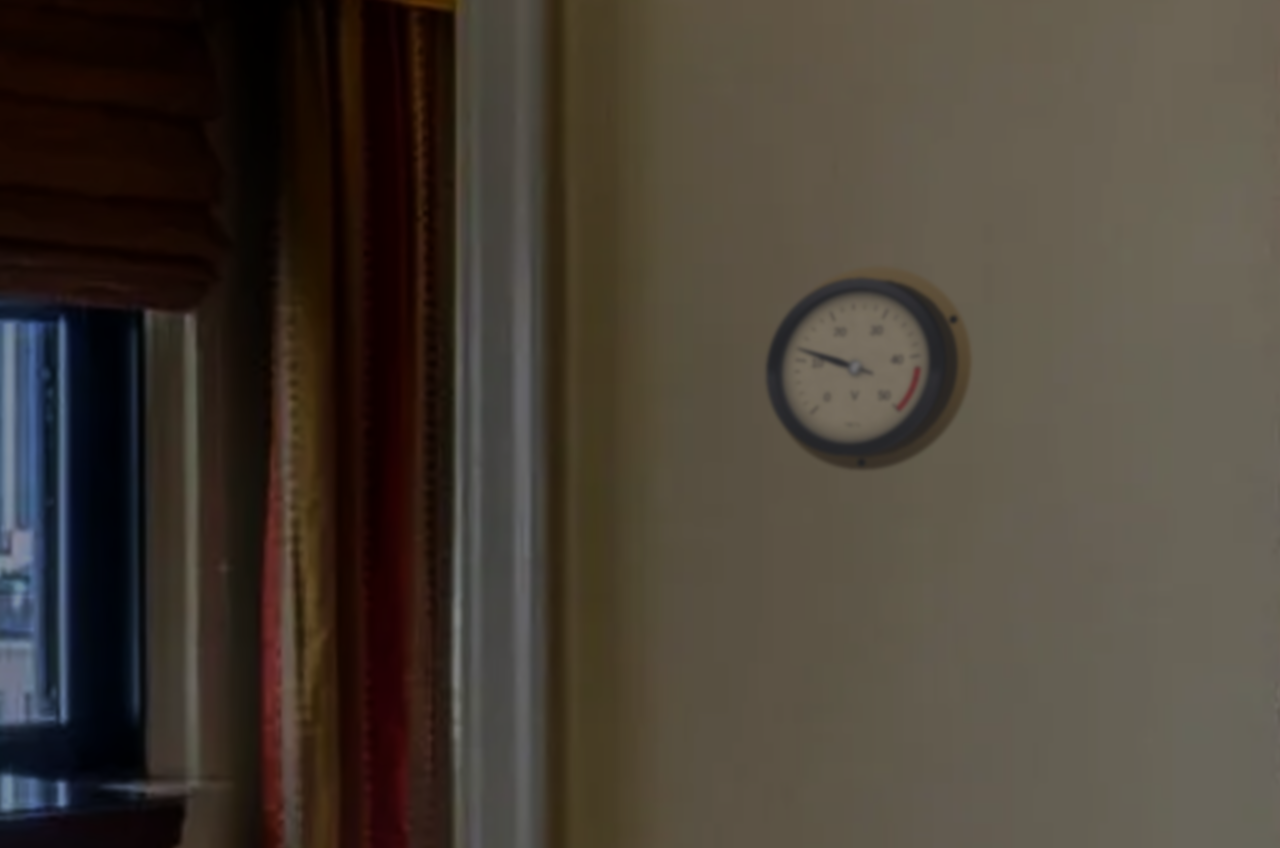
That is **12** V
